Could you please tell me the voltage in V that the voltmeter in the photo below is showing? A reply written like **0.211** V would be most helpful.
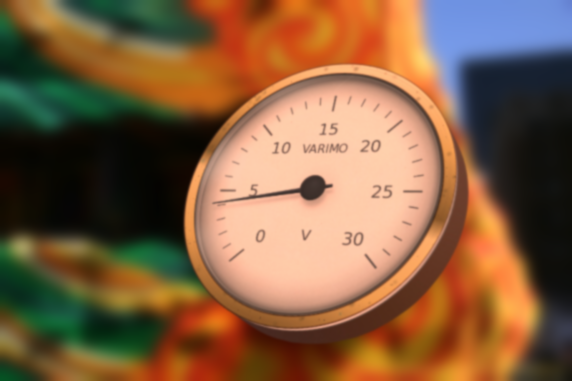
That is **4** V
